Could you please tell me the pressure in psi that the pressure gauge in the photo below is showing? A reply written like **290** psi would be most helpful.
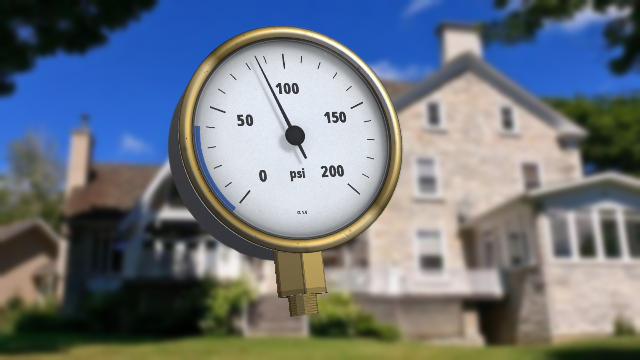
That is **85** psi
